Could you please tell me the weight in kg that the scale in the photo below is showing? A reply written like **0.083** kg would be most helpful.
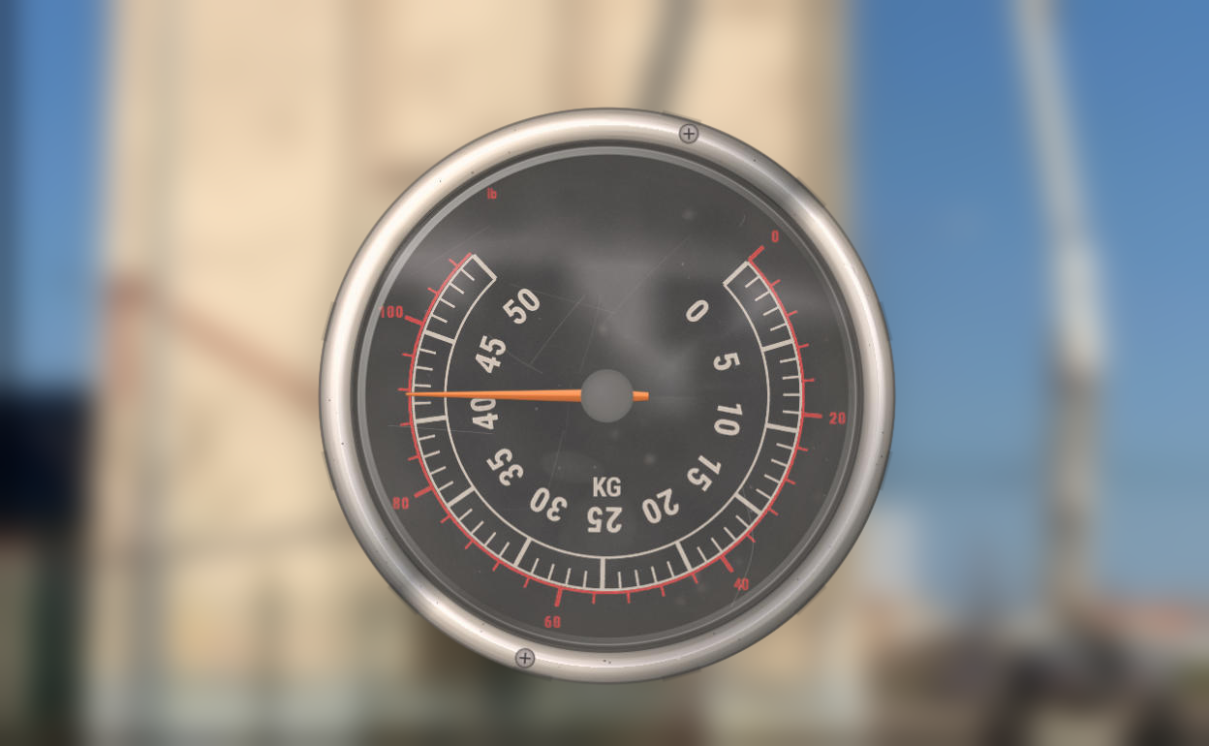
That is **41.5** kg
